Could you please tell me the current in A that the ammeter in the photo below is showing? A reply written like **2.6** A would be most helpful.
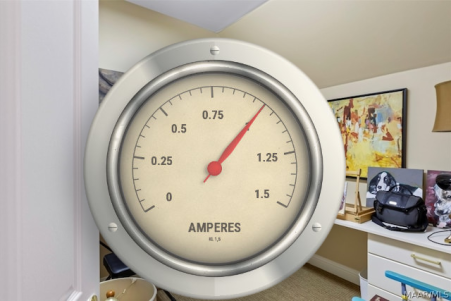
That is **1** A
